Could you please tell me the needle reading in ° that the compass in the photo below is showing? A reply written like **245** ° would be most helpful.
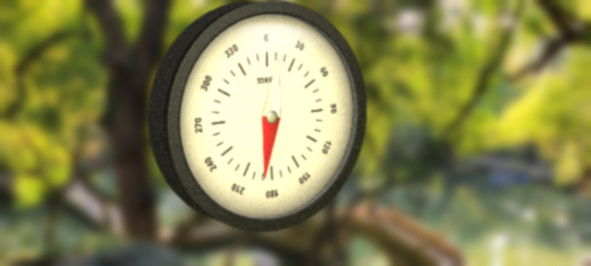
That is **190** °
